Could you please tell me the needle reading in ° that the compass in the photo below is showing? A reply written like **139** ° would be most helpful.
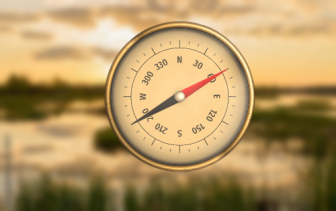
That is **60** °
